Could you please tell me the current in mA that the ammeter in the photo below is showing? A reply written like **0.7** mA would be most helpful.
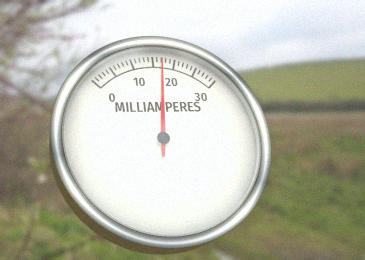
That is **17** mA
